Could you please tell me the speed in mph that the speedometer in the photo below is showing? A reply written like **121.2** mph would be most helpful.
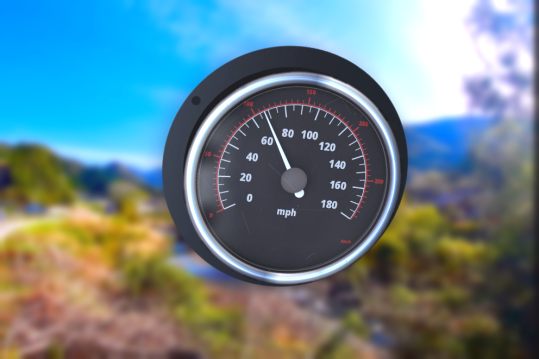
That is **67.5** mph
